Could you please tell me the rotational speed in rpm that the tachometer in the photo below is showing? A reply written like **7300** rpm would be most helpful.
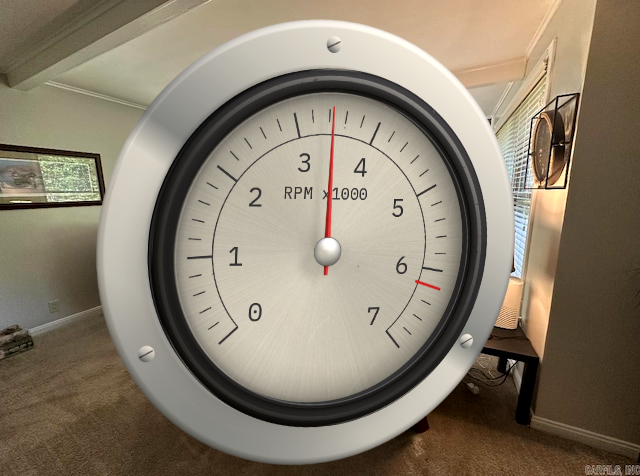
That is **3400** rpm
